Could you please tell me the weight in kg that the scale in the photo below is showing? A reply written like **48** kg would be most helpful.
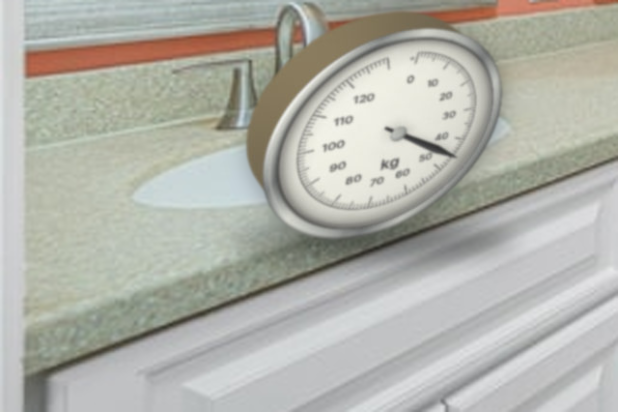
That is **45** kg
